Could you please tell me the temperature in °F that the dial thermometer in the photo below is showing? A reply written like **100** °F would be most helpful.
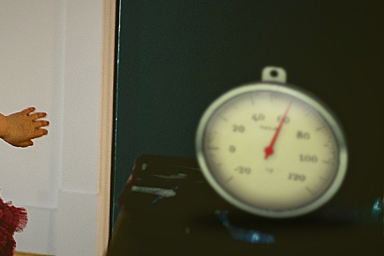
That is **60** °F
